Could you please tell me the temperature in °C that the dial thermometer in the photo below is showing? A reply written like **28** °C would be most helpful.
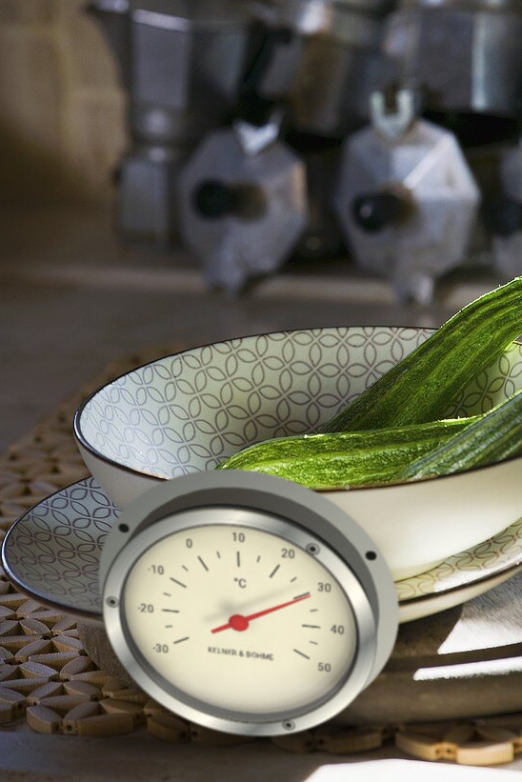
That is **30** °C
